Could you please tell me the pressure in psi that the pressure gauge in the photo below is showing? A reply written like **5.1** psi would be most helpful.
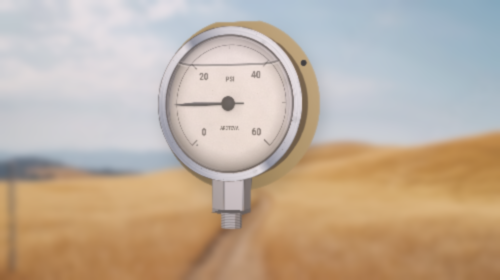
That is **10** psi
